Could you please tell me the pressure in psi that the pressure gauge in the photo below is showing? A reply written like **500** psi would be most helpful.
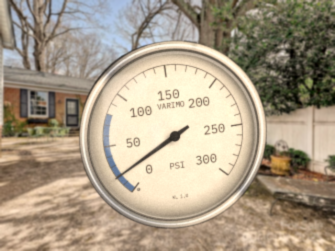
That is **20** psi
